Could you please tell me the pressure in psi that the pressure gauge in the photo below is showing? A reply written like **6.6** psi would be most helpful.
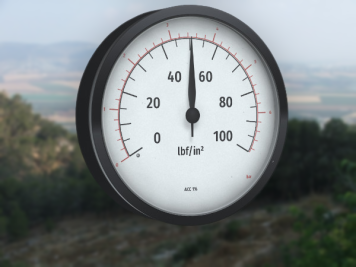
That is **50** psi
